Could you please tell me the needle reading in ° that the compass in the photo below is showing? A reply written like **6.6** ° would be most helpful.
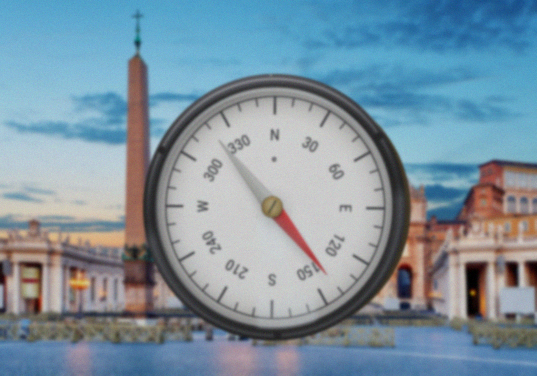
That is **140** °
